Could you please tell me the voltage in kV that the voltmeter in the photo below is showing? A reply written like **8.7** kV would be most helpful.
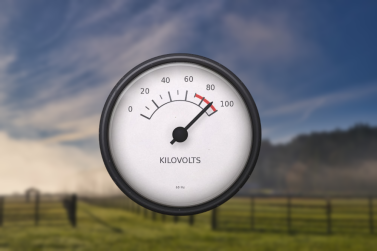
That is **90** kV
